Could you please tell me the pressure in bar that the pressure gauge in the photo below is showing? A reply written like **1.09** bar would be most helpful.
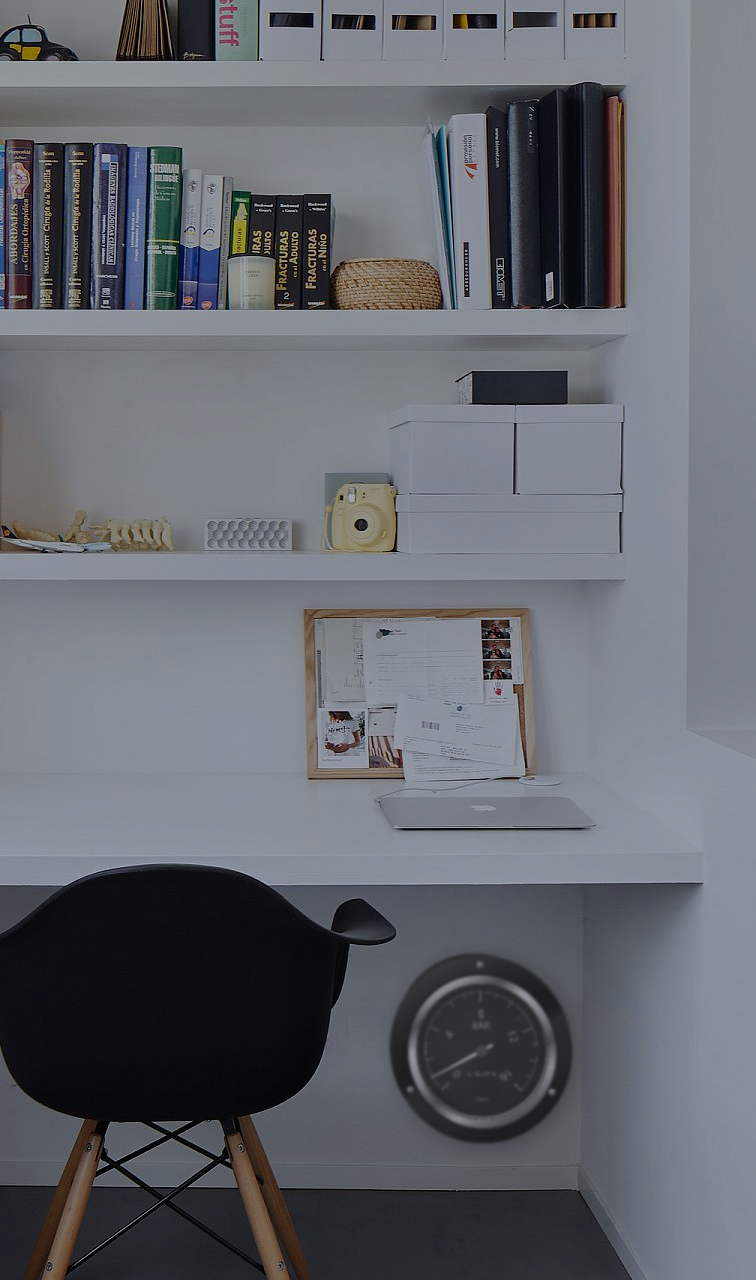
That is **1** bar
